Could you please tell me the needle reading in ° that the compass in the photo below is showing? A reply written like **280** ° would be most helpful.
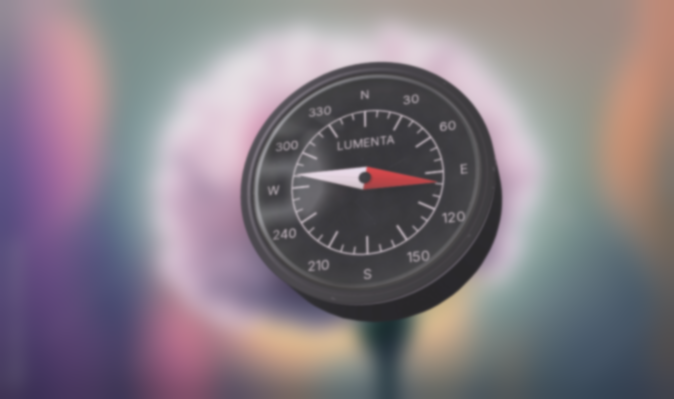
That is **100** °
